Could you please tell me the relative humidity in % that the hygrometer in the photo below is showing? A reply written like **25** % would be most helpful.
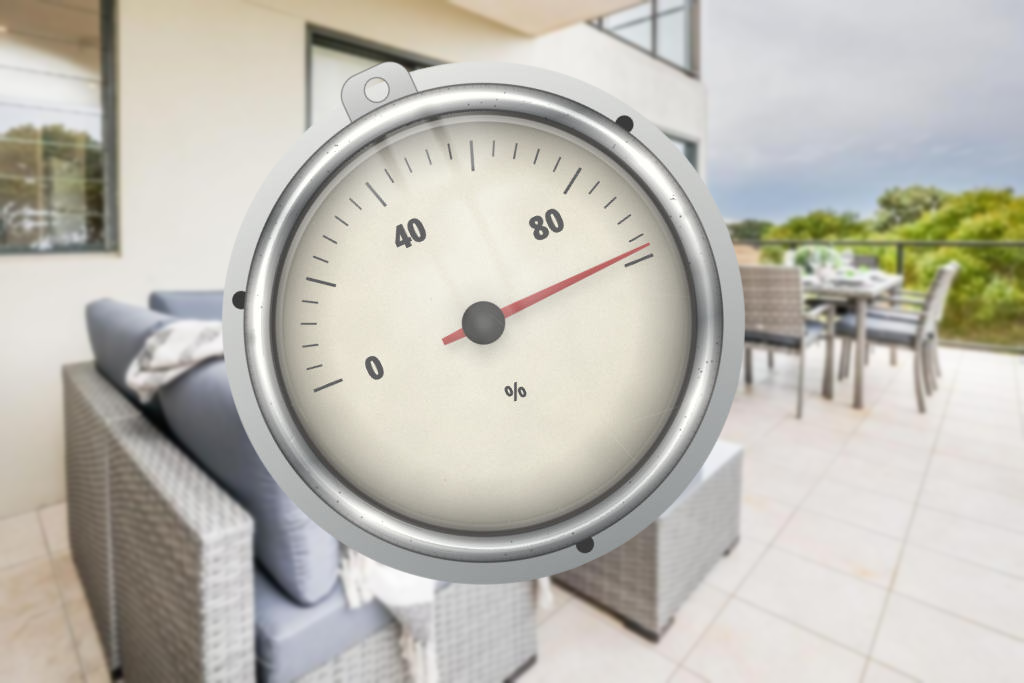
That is **98** %
